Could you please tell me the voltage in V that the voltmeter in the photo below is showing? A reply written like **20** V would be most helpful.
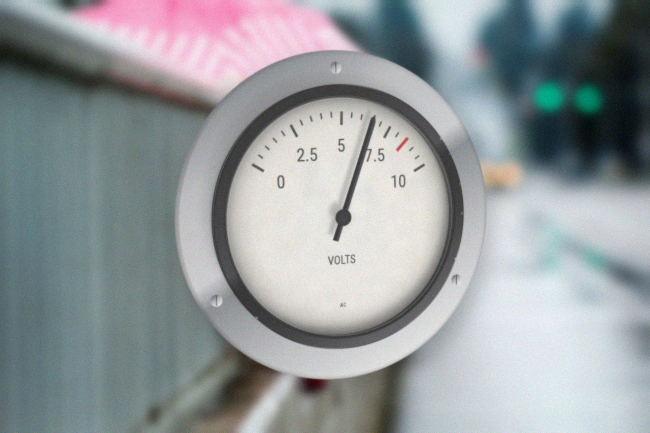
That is **6.5** V
